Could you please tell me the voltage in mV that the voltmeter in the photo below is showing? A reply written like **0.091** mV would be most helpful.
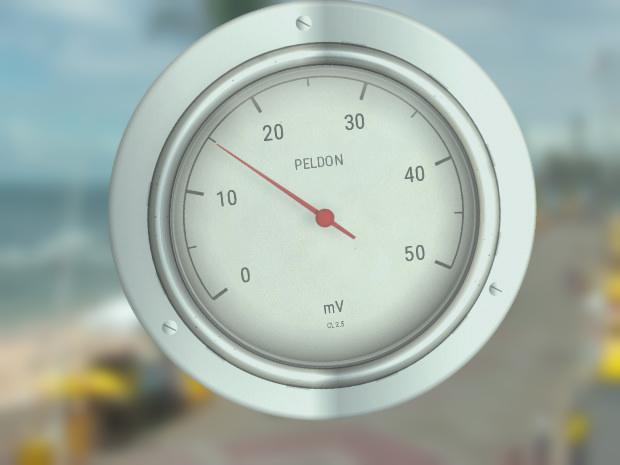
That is **15** mV
